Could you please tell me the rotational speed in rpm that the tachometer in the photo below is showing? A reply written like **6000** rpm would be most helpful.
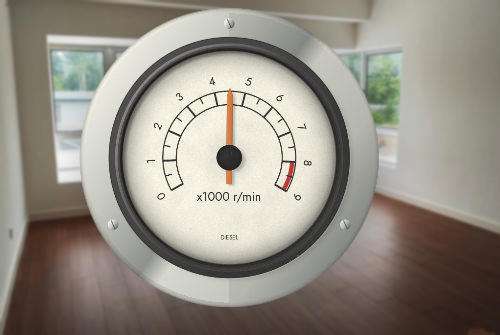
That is **4500** rpm
